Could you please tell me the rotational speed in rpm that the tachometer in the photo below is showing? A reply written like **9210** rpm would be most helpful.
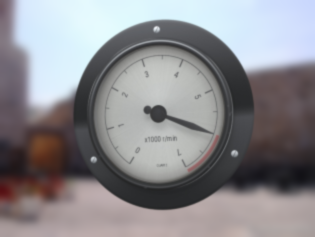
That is **6000** rpm
